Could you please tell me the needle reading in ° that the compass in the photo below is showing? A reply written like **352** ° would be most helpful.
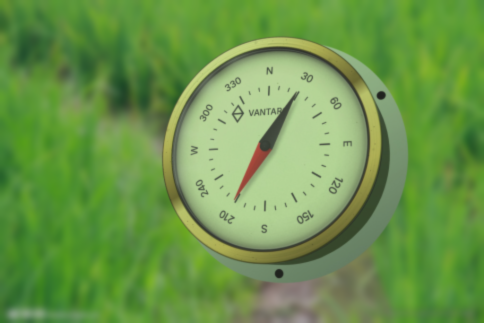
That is **210** °
